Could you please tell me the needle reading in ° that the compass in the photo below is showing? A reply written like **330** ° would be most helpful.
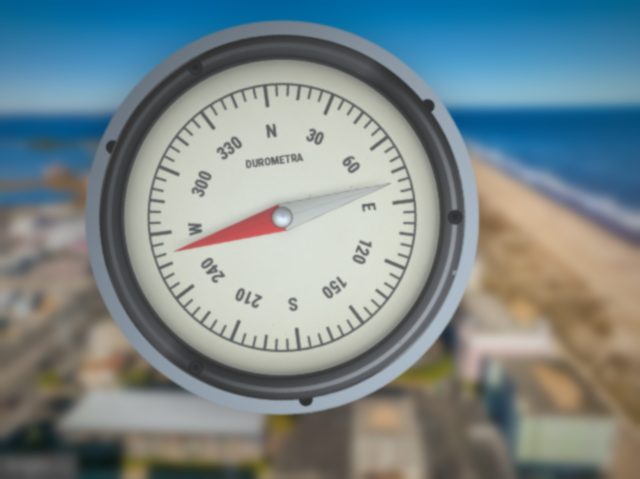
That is **260** °
